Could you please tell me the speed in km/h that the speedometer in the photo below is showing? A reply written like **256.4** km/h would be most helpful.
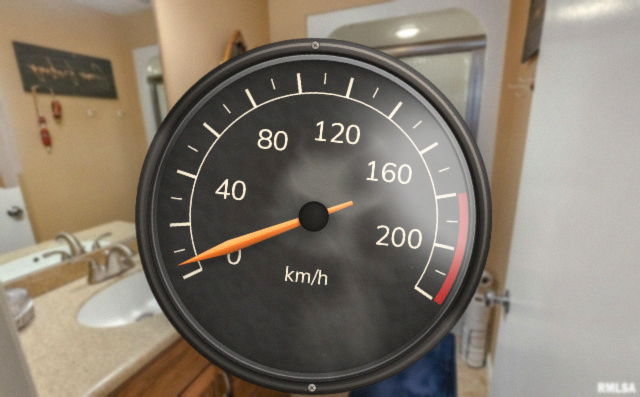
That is **5** km/h
